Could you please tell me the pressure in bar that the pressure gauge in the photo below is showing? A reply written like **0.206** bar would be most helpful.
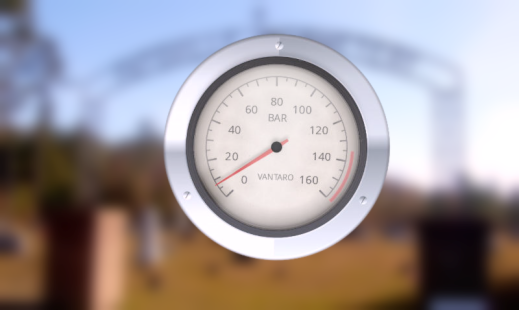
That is **7.5** bar
